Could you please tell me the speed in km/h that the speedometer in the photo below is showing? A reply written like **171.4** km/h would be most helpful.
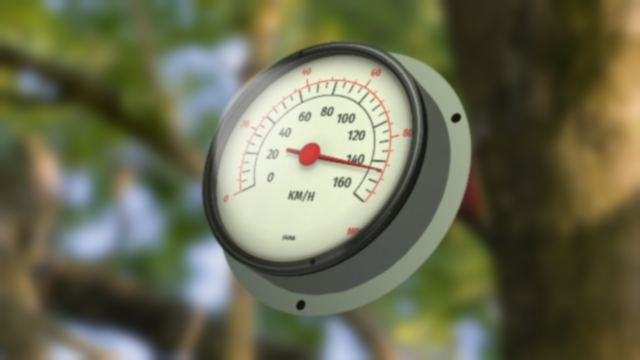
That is **145** km/h
